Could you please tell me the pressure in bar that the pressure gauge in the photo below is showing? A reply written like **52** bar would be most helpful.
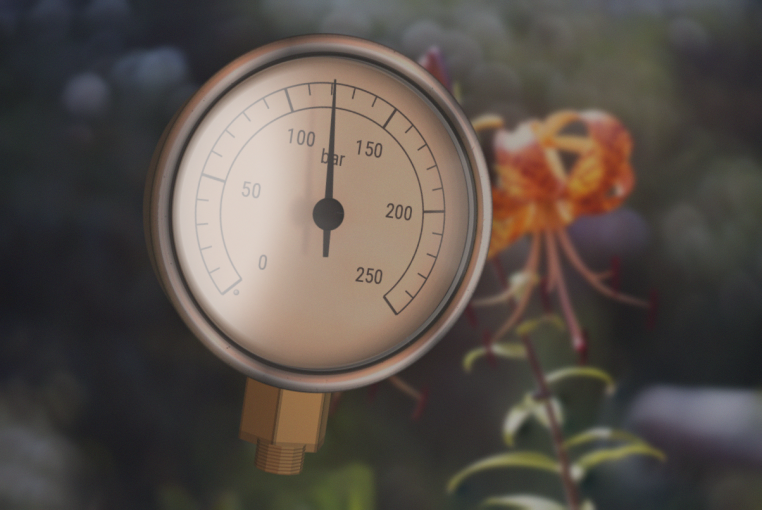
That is **120** bar
